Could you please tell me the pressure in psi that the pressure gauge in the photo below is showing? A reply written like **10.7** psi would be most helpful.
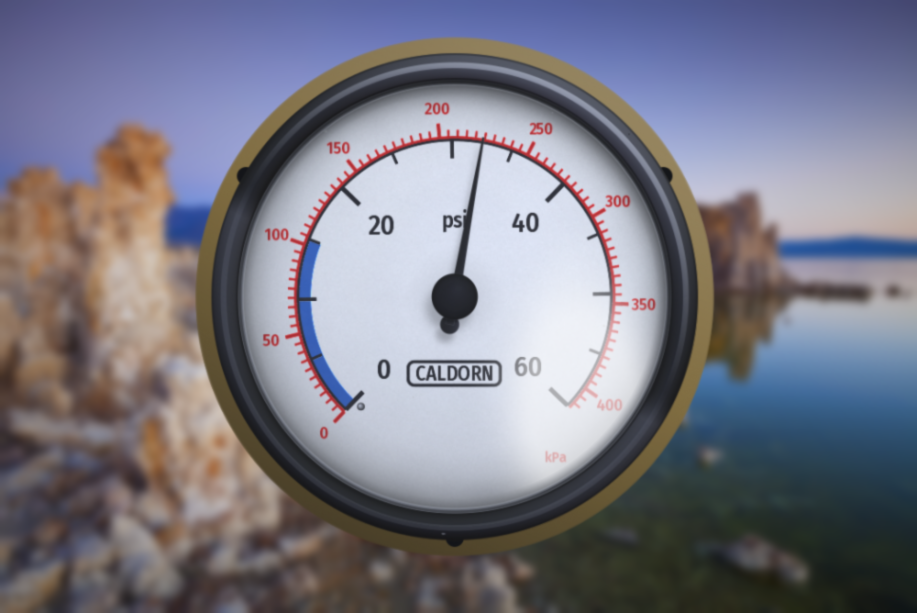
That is **32.5** psi
